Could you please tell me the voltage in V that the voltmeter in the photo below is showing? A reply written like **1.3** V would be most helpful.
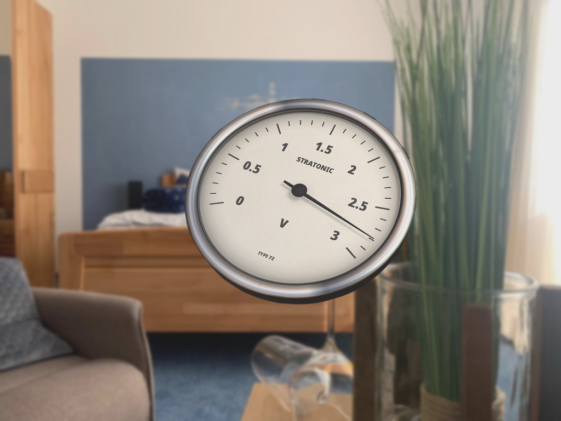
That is **2.8** V
